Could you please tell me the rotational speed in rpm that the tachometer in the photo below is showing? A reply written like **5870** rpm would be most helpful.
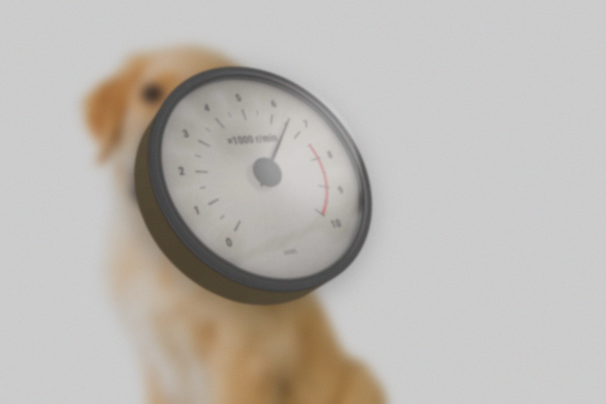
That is **6500** rpm
